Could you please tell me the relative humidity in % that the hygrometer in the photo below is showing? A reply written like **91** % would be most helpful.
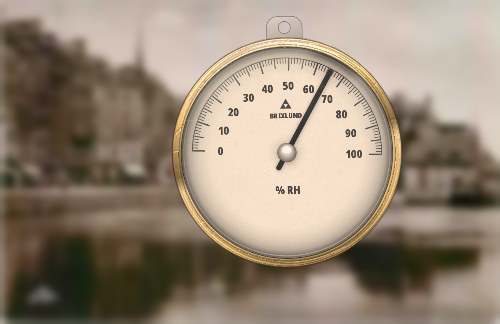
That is **65** %
